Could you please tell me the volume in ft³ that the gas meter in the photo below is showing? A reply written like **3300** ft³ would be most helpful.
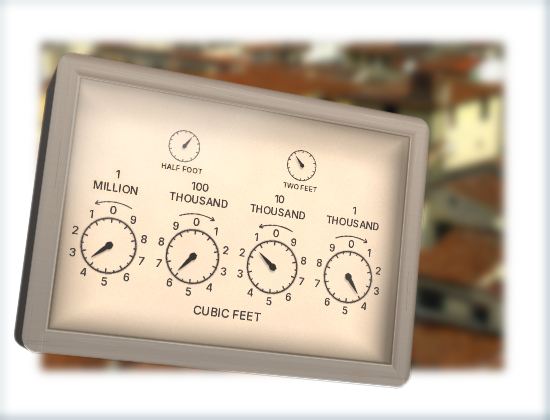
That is **361400** ft³
